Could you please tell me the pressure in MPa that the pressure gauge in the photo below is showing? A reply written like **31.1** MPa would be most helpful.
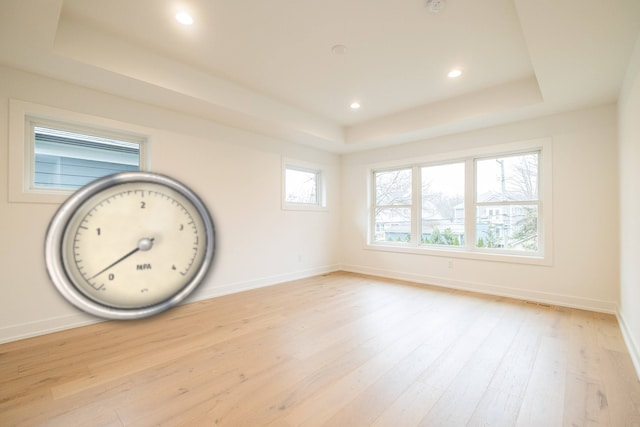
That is **0.2** MPa
